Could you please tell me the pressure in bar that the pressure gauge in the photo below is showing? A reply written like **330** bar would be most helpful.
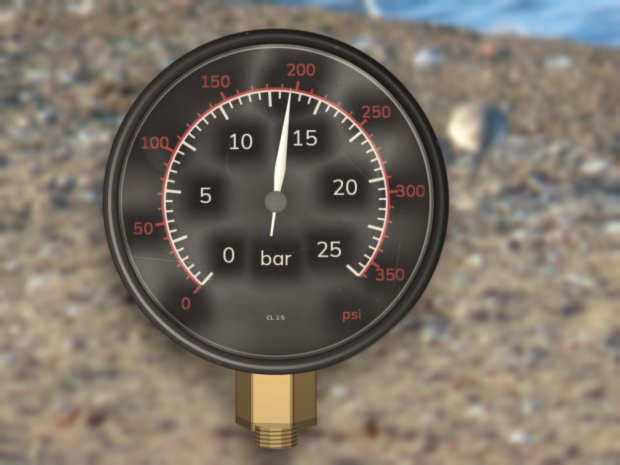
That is **13.5** bar
